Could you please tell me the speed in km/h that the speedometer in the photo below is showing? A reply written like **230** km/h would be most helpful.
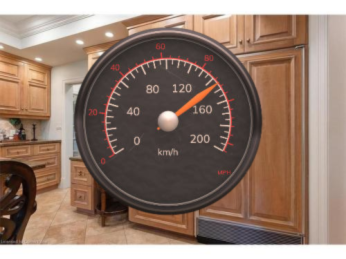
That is **145** km/h
